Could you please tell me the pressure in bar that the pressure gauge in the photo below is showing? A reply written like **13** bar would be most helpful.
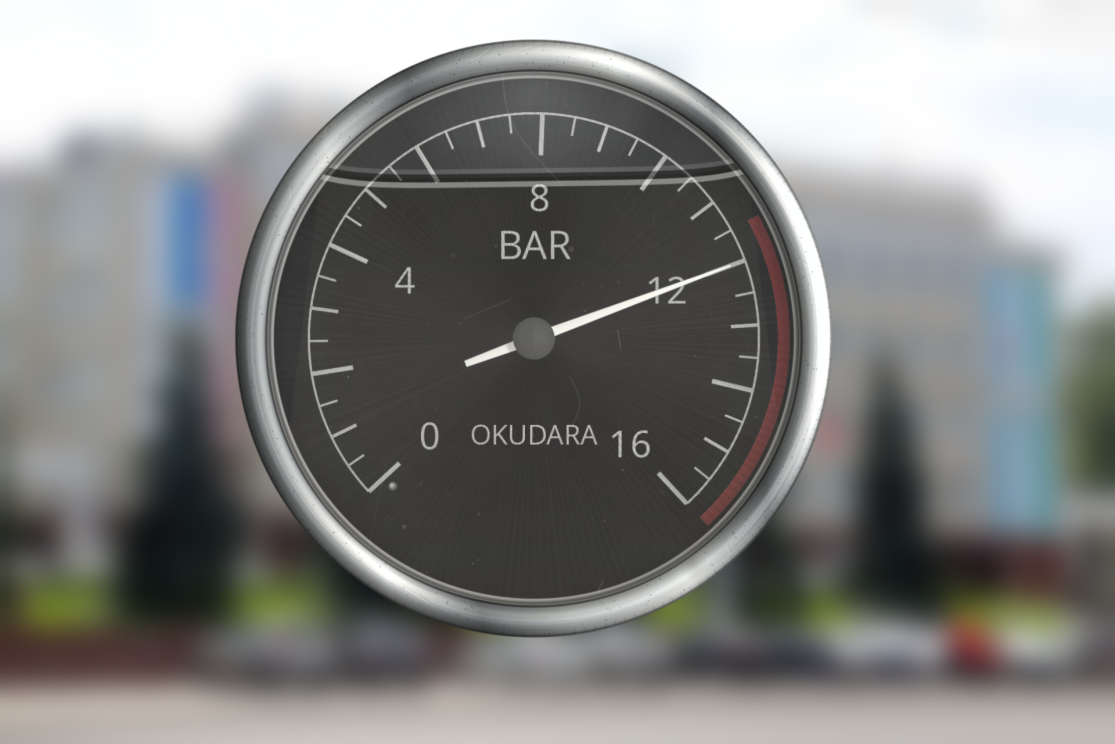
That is **12** bar
